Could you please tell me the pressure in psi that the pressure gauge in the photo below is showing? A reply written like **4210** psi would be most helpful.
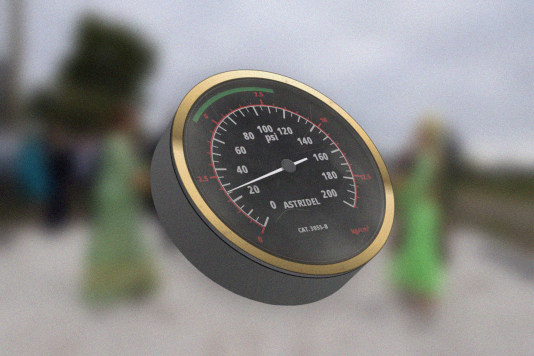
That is **25** psi
